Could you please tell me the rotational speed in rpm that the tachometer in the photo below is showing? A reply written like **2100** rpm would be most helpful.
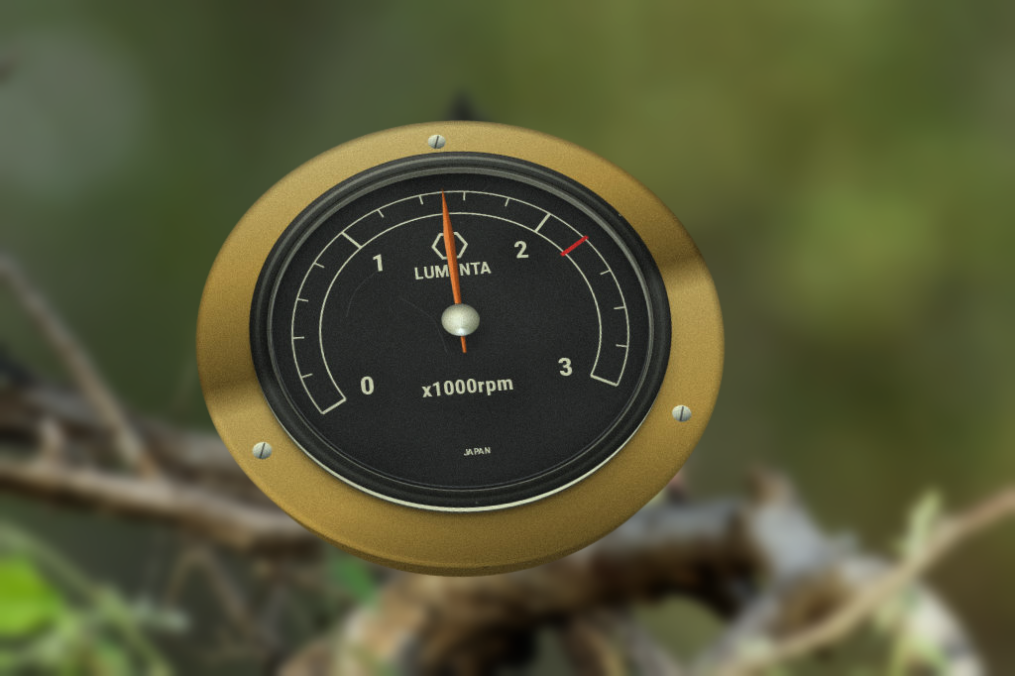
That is **1500** rpm
